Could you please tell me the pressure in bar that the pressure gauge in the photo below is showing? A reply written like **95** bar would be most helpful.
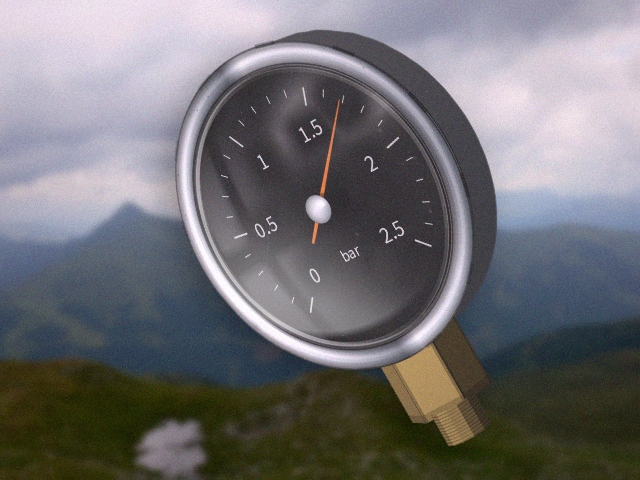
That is **1.7** bar
